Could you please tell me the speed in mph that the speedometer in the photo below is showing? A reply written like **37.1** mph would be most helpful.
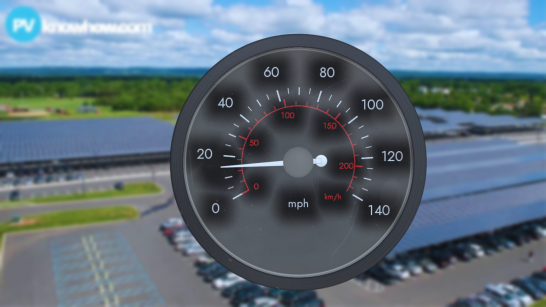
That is **15** mph
